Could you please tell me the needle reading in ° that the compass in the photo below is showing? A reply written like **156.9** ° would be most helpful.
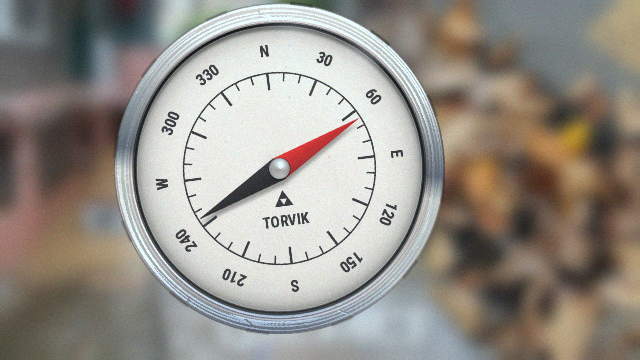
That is **65** °
